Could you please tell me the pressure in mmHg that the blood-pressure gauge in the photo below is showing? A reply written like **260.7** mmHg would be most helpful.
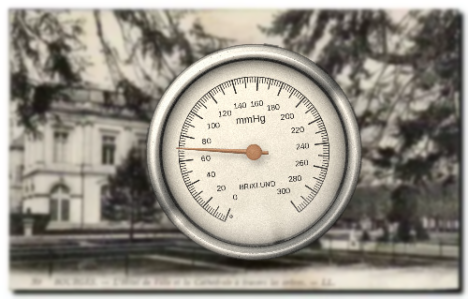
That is **70** mmHg
